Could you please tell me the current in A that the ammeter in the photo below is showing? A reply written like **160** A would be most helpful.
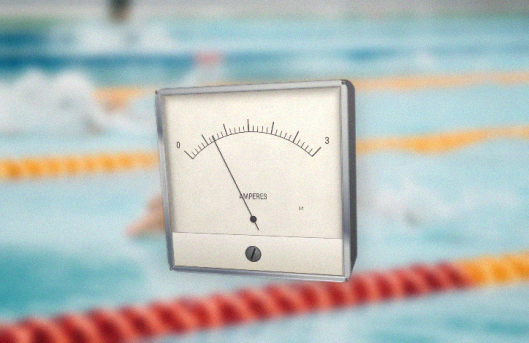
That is **0.7** A
